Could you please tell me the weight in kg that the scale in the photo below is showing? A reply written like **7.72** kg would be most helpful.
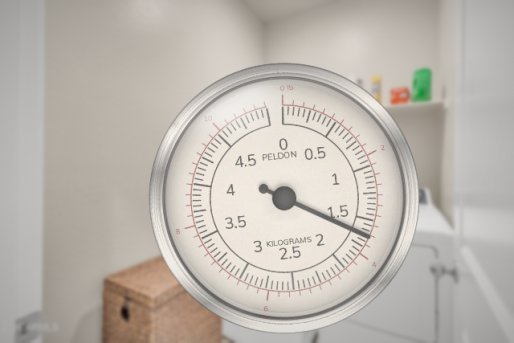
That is **1.65** kg
